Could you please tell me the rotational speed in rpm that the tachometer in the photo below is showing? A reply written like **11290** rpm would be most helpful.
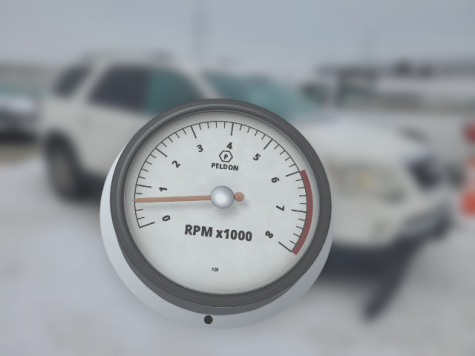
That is **600** rpm
